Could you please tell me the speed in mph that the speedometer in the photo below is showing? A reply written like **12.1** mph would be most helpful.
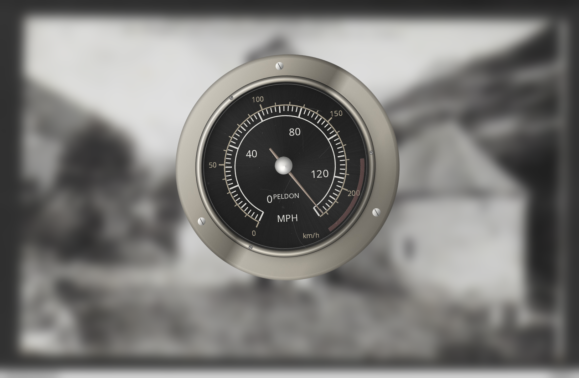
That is **138** mph
